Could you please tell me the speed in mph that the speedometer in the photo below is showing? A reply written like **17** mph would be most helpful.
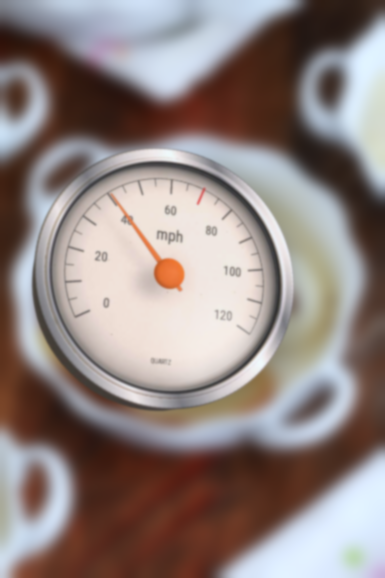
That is **40** mph
